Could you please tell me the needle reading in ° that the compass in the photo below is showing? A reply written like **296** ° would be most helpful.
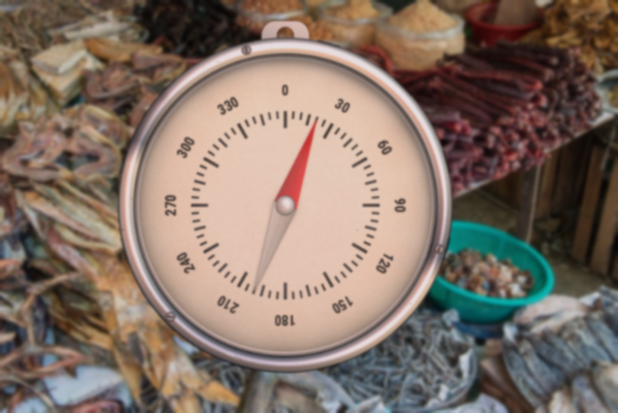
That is **20** °
